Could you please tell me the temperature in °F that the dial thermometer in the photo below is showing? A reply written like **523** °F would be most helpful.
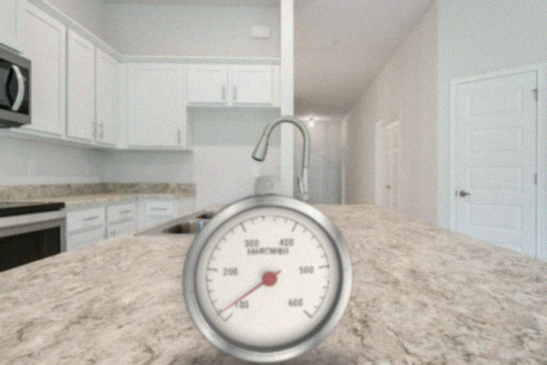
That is **120** °F
